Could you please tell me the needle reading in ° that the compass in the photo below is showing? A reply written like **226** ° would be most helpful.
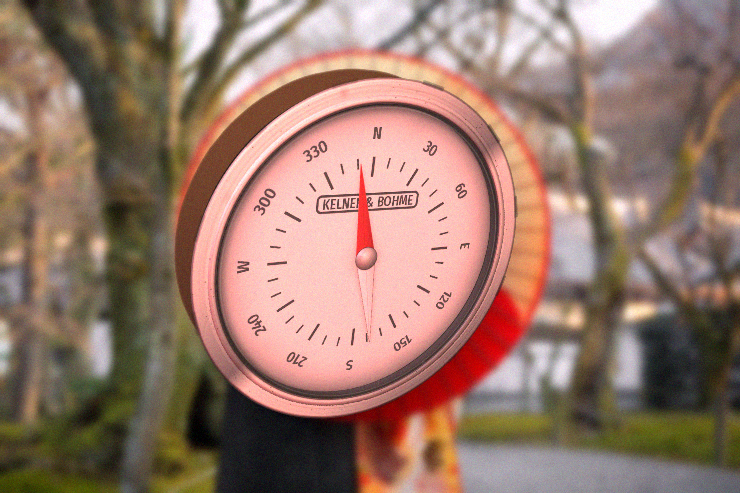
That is **350** °
